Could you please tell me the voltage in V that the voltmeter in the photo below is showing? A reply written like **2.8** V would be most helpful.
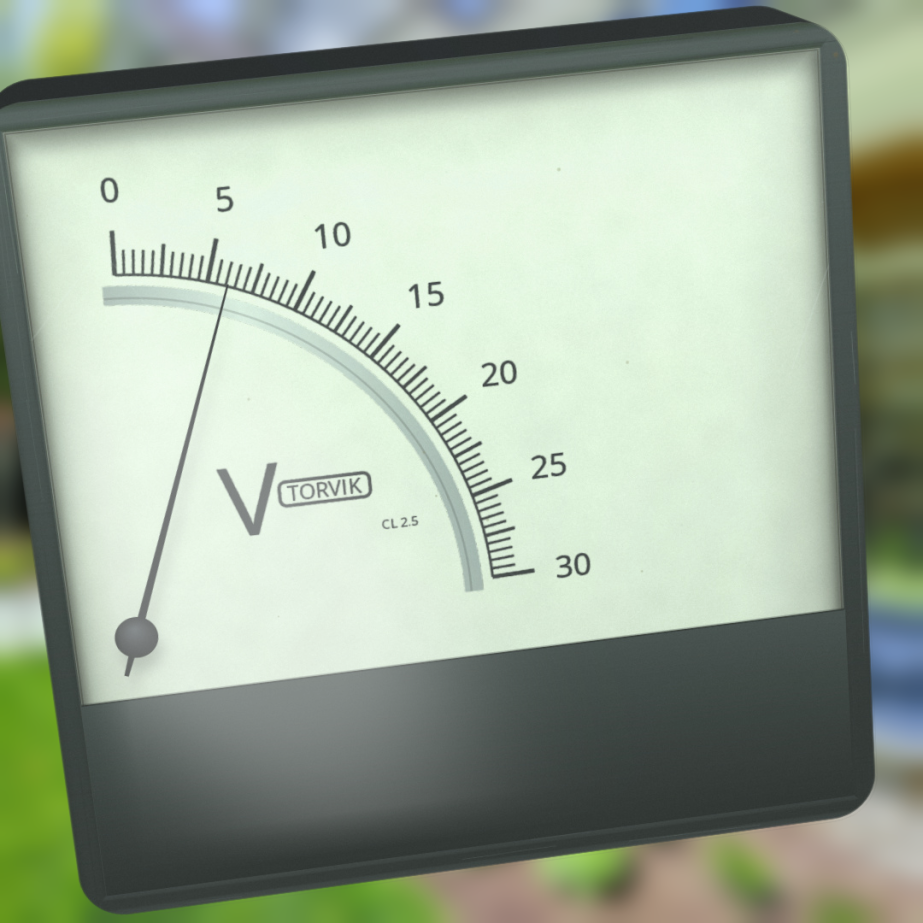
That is **6** V
